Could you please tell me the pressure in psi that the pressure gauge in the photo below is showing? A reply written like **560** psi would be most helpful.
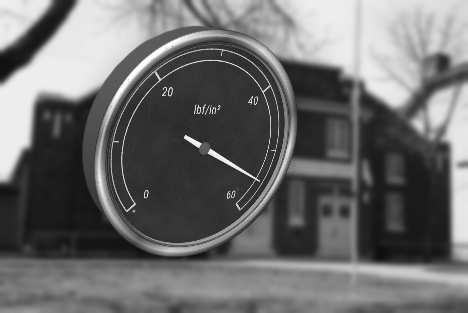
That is **55** psi
